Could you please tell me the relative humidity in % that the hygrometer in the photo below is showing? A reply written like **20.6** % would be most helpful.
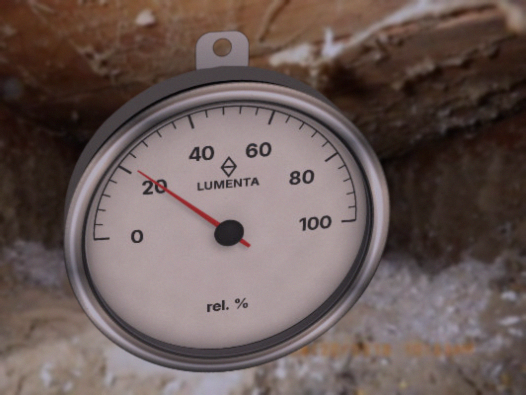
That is **22** %
